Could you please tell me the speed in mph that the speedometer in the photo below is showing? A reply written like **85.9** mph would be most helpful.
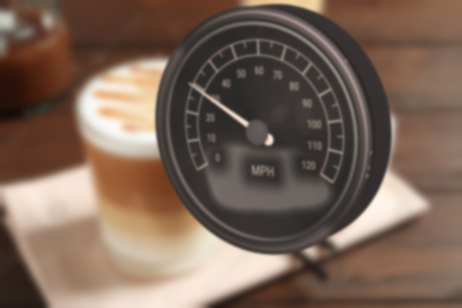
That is **30** mph
